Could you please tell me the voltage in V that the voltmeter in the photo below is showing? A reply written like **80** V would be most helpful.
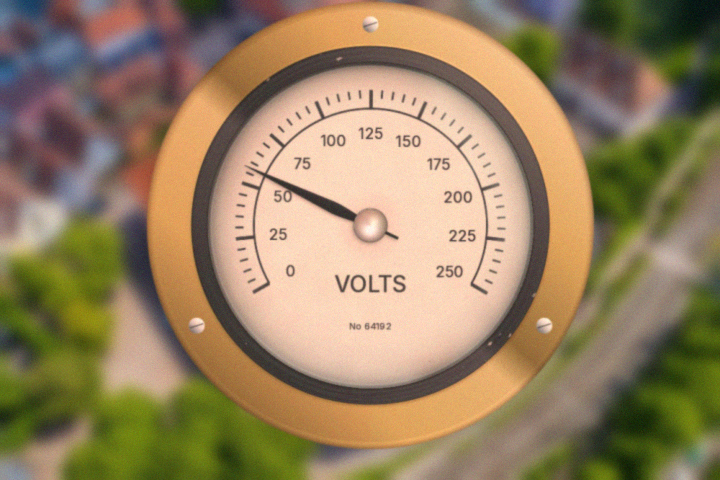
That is **57.5** V
